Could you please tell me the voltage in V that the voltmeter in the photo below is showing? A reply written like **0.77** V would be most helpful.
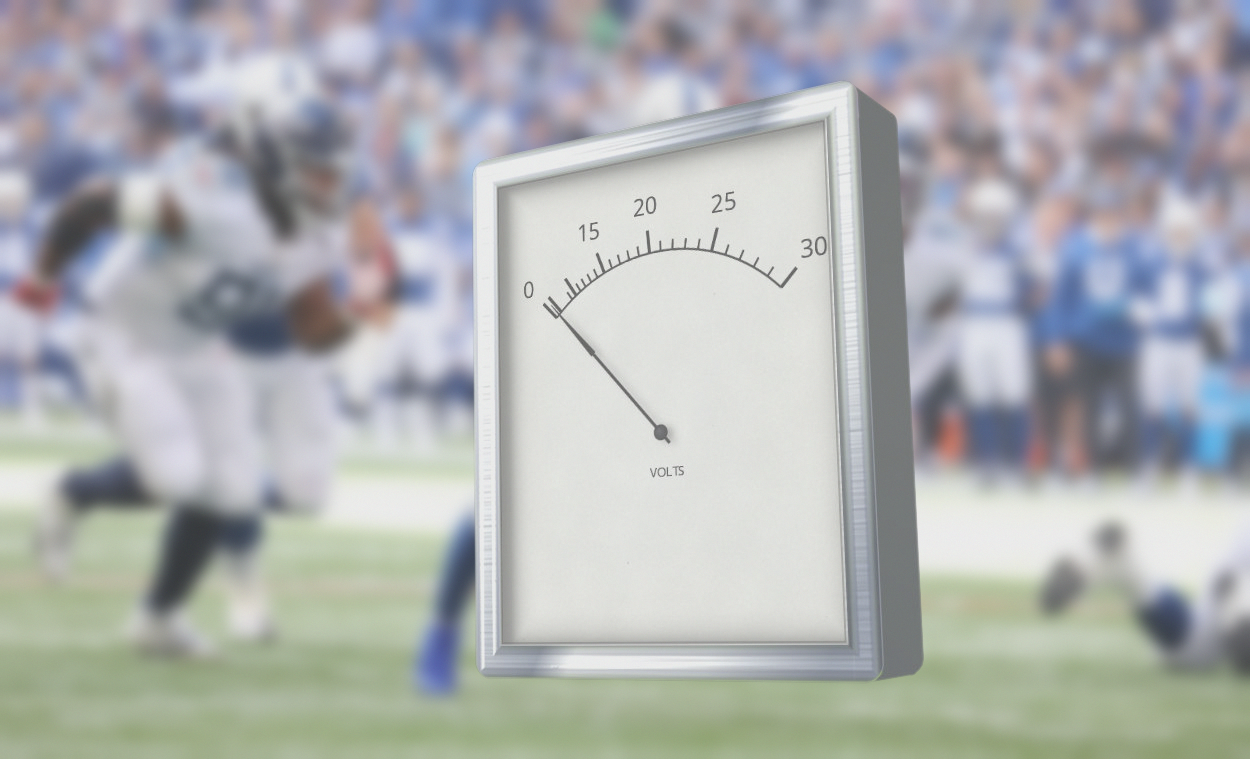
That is **5** V
